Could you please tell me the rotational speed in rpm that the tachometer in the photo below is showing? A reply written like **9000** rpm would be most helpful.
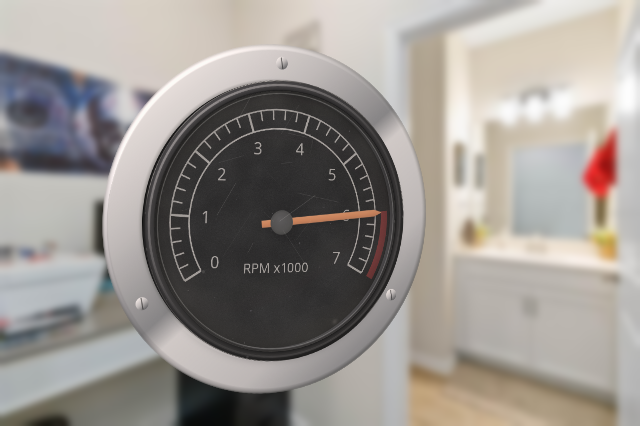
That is **6000** rpm
